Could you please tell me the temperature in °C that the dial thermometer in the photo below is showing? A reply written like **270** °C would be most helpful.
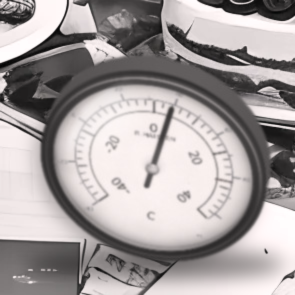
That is **4** °C
